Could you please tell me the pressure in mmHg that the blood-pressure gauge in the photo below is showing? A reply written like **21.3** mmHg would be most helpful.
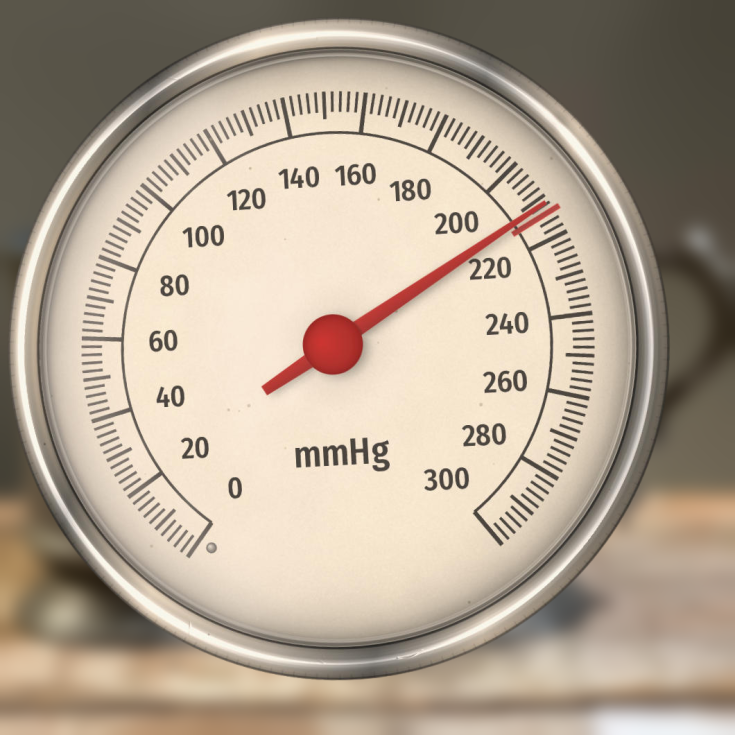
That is **212** mmHg
